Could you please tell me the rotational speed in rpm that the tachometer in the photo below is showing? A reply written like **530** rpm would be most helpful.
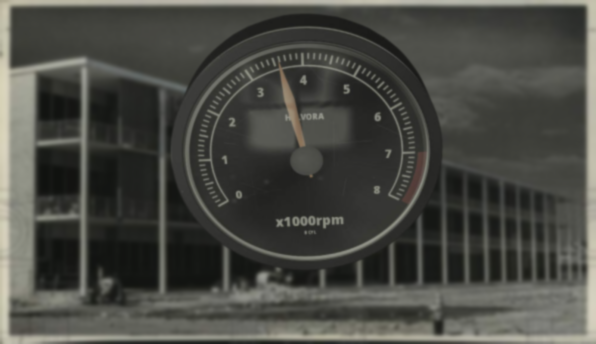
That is **3600** rpm
